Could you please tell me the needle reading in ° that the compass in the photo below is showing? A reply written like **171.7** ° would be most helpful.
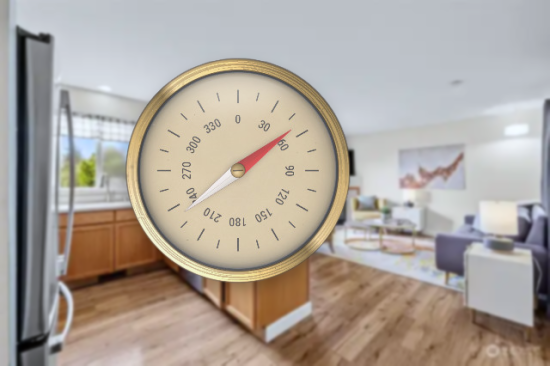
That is **52.5** °
